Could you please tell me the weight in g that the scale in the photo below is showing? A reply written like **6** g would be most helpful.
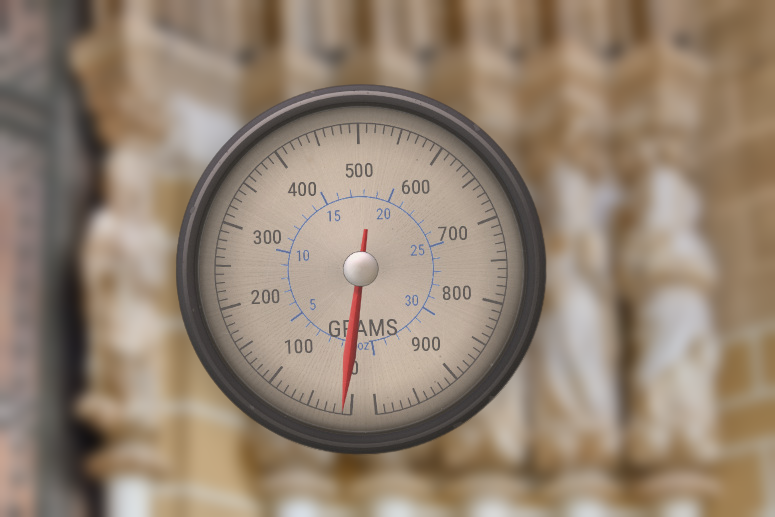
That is **10** g
